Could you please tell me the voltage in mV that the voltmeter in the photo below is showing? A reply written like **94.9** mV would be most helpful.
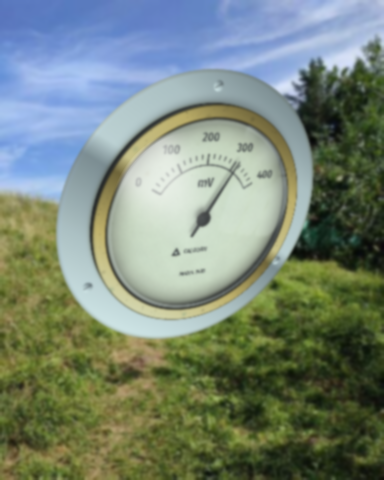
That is **300** mV
